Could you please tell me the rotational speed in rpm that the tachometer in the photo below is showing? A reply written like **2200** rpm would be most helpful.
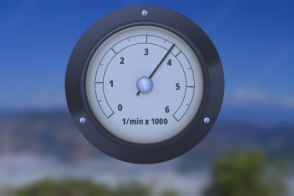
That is **3750** rpm
